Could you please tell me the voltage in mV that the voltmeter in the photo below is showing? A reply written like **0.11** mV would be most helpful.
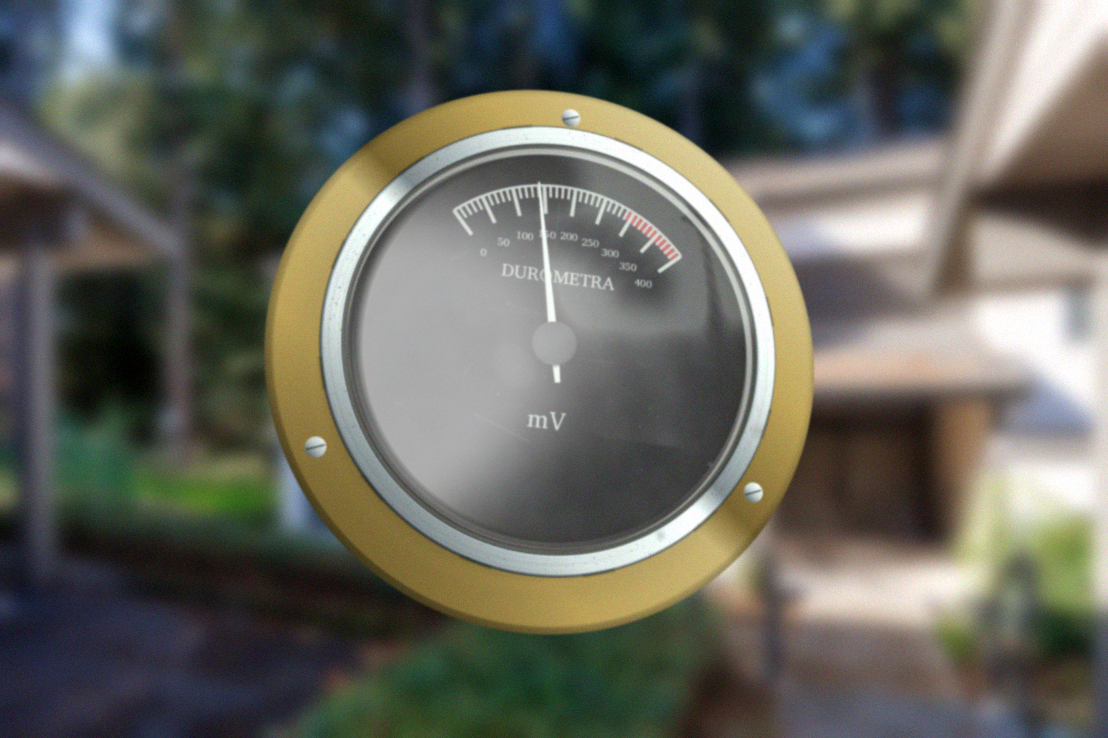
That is **140** mV
